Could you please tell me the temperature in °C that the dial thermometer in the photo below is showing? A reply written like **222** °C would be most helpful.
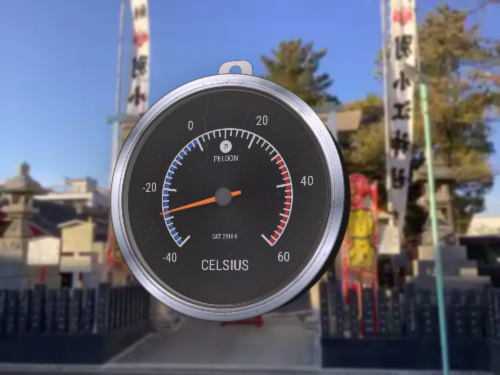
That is **-28** °C
